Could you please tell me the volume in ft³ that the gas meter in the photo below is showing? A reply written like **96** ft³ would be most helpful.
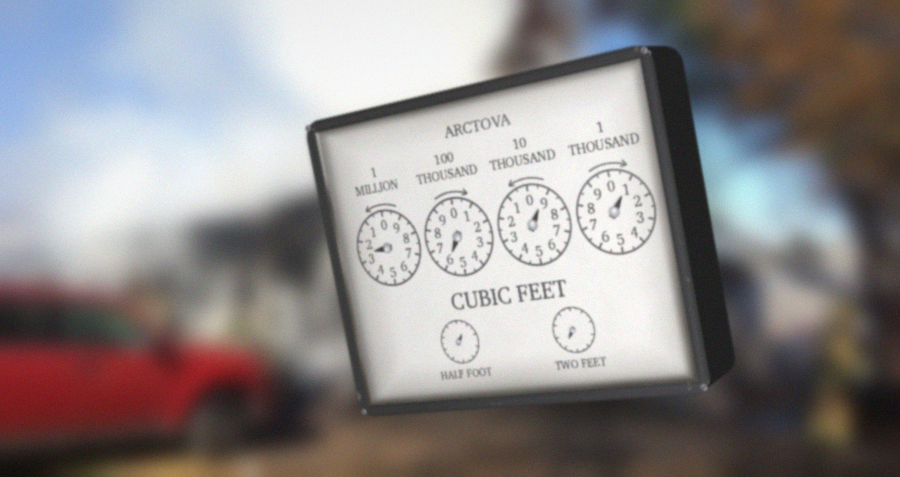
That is **259100** ft³
